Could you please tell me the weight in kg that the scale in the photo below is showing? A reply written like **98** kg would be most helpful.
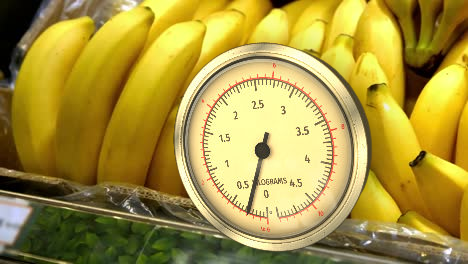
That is **0.25** kg
